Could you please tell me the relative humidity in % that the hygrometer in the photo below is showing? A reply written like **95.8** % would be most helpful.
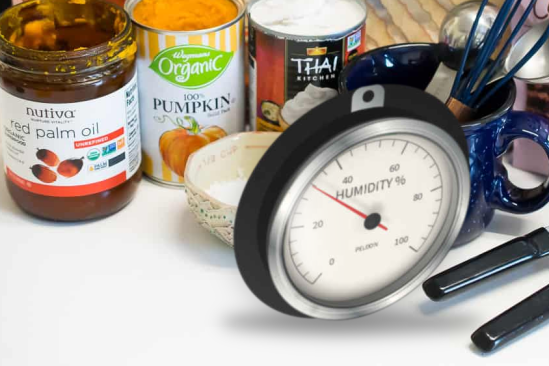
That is **32** %
